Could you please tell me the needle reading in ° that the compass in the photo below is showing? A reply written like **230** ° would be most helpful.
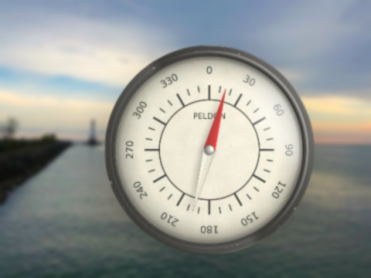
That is **15** °
